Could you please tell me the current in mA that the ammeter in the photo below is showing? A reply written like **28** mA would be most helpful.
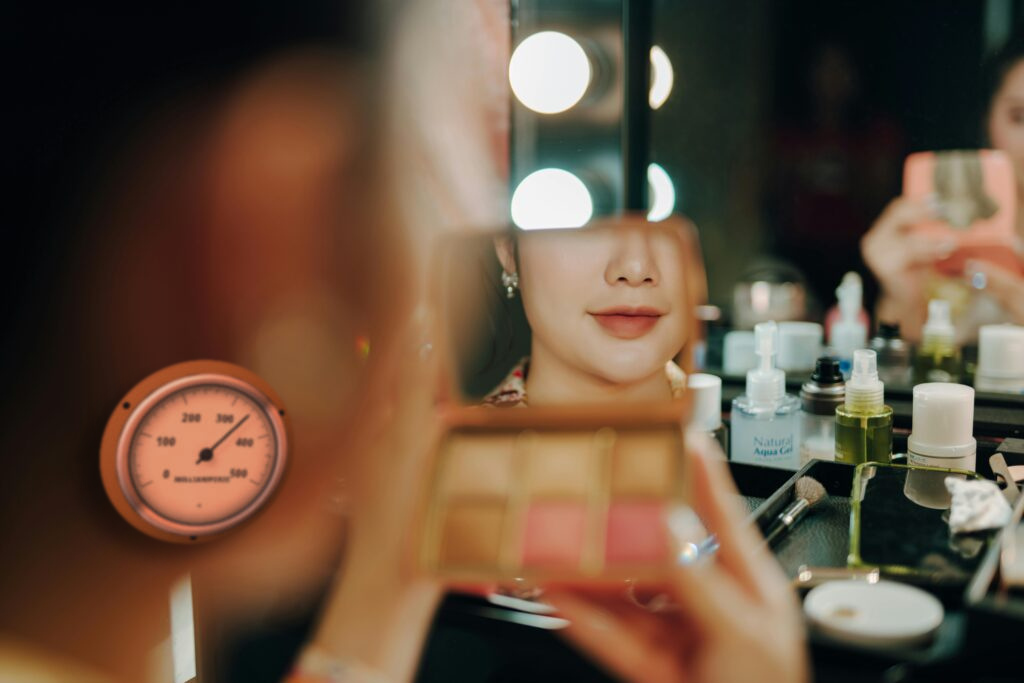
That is **340** mA
